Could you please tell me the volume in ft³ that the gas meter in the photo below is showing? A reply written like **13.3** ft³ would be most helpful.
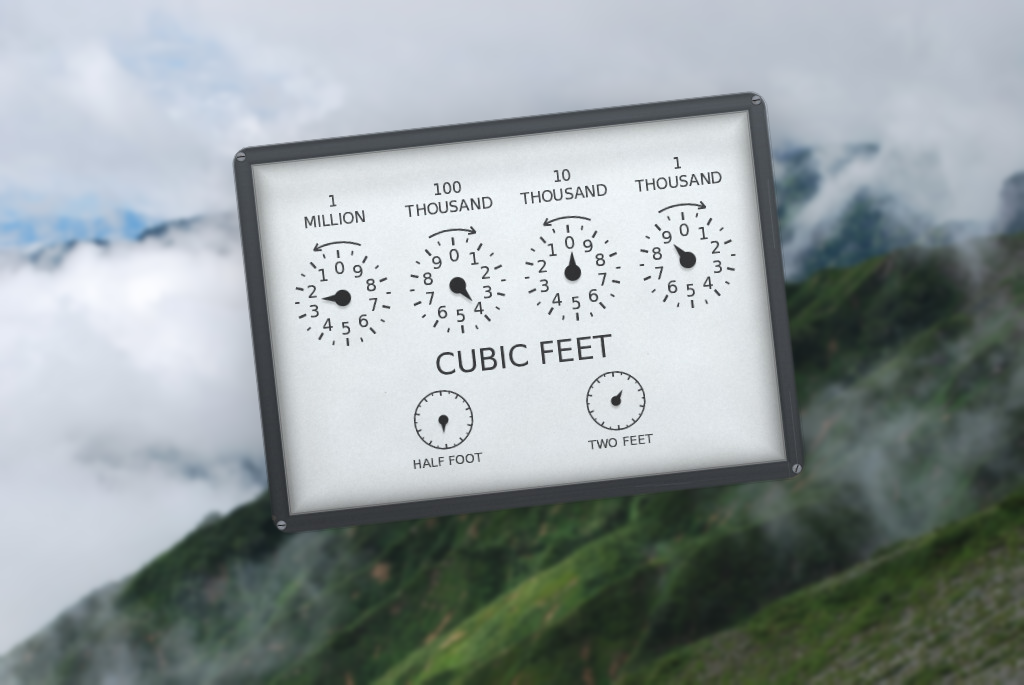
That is **239900** ft³
